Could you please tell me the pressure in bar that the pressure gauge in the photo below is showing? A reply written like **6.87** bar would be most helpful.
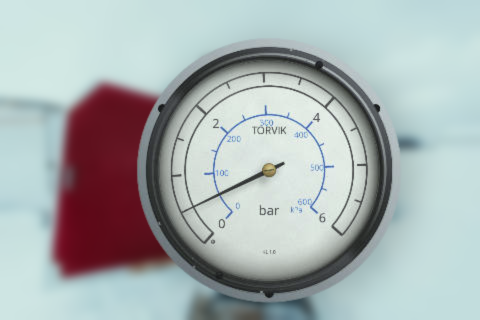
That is **0.5** bar
